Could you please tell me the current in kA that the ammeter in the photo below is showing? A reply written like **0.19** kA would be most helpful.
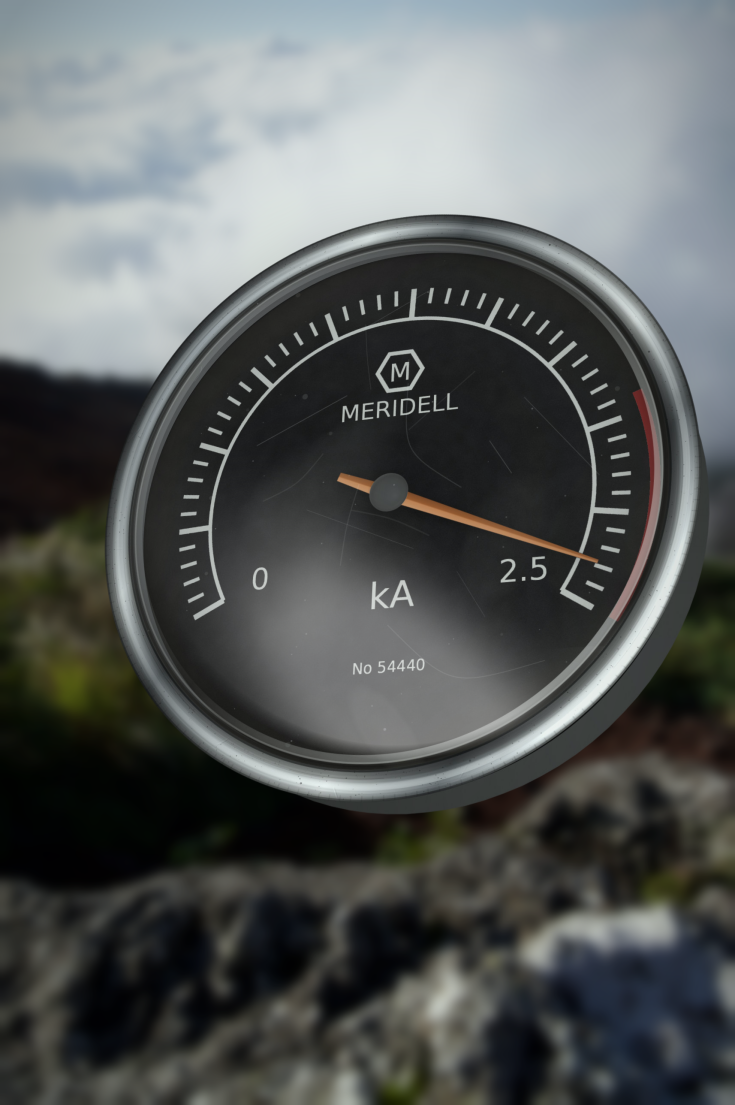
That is **2.4** kA
